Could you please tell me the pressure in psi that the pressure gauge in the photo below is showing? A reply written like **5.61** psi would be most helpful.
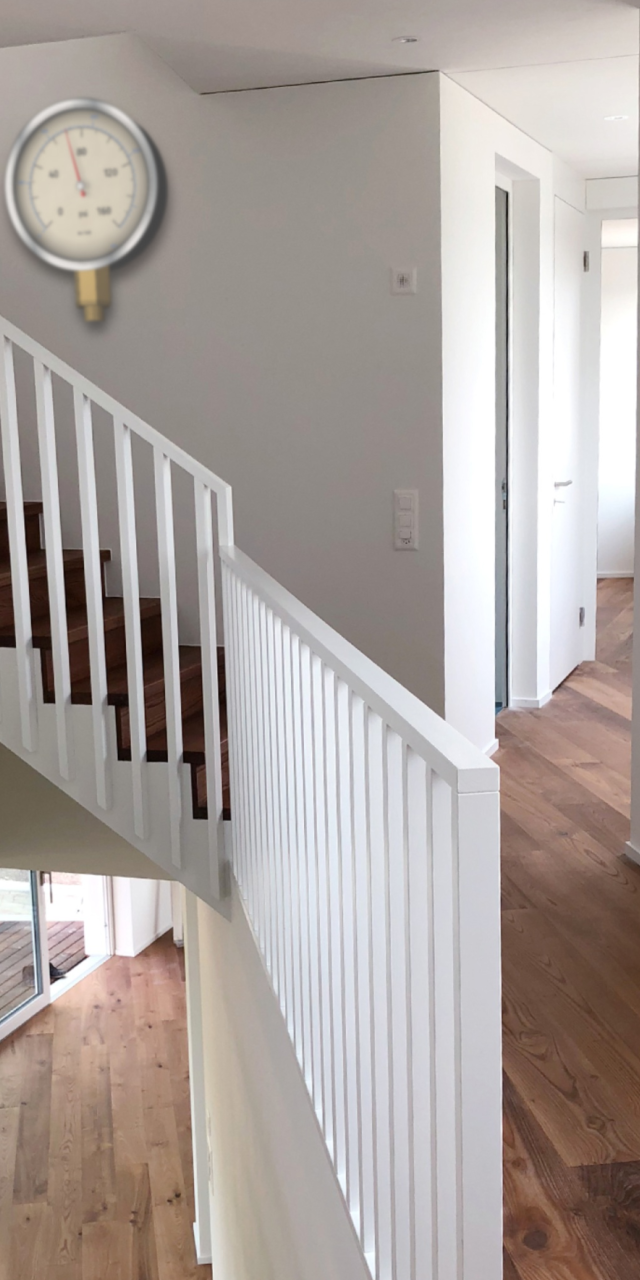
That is **70** psi
